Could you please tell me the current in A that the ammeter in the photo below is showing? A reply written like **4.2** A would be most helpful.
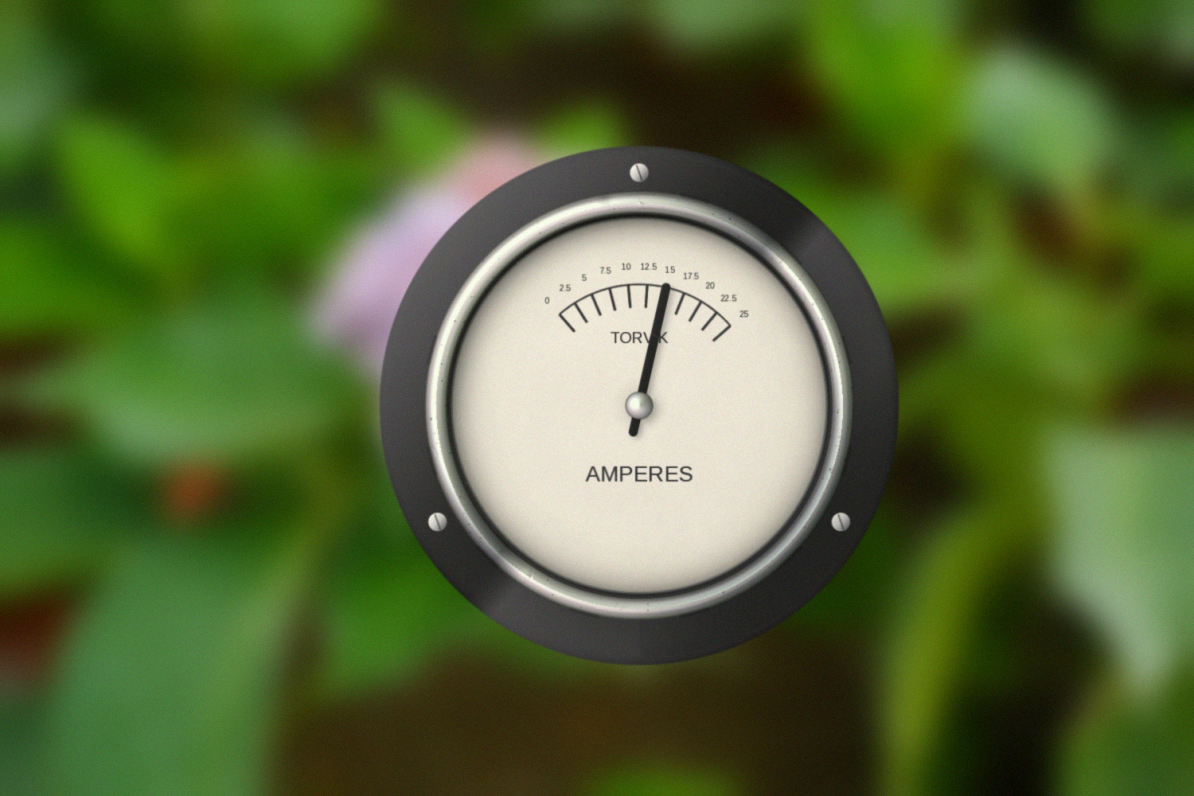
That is **15** A
